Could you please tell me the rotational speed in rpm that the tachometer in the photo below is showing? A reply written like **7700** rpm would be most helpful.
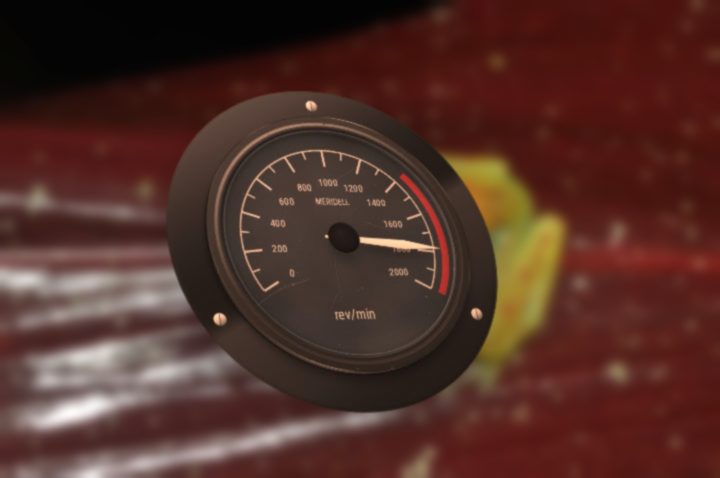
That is **1800** rpm
